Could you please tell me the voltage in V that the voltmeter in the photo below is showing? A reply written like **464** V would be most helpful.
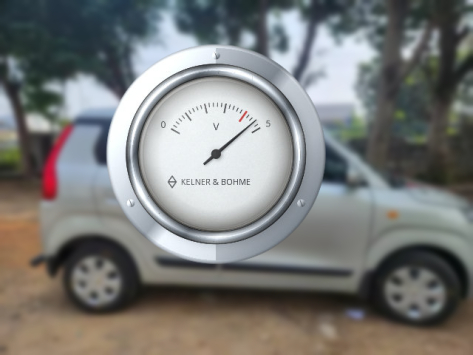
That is **4.6** V
